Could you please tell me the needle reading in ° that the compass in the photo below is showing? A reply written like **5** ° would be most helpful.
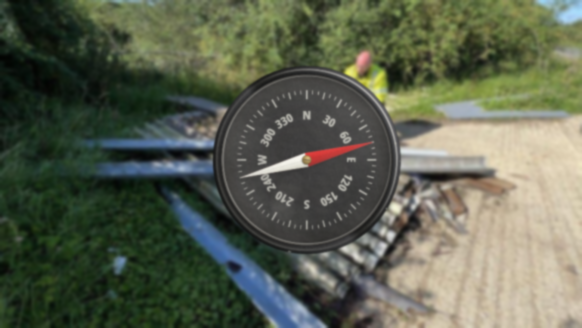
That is **75** °
